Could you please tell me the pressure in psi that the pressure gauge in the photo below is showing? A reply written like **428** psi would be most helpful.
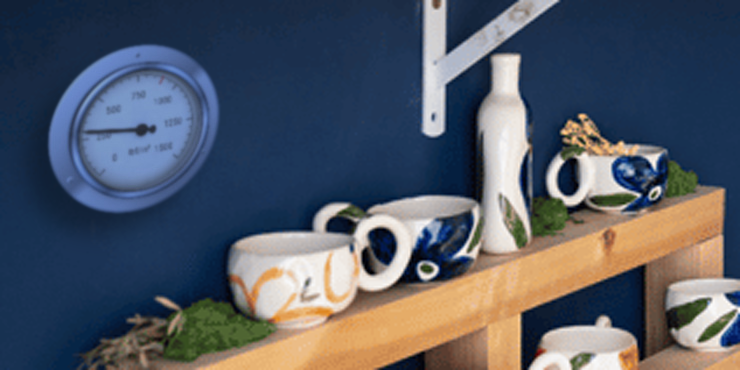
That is **300** psi
